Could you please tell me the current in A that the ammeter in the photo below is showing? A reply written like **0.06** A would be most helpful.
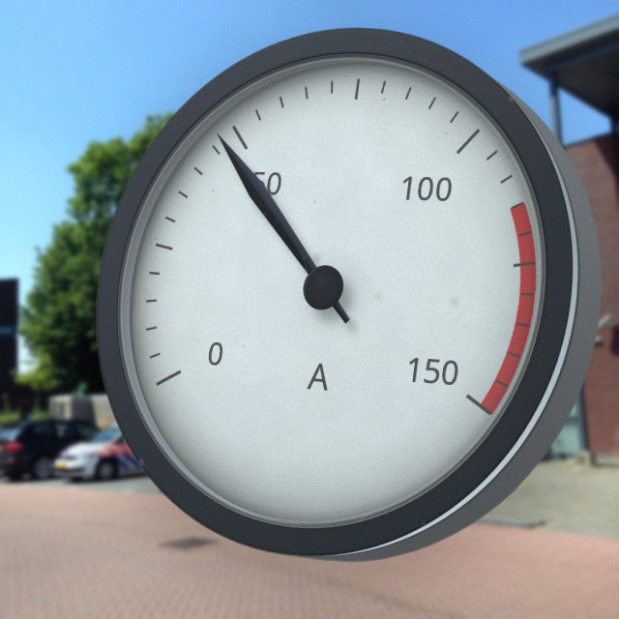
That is **47.5** A
